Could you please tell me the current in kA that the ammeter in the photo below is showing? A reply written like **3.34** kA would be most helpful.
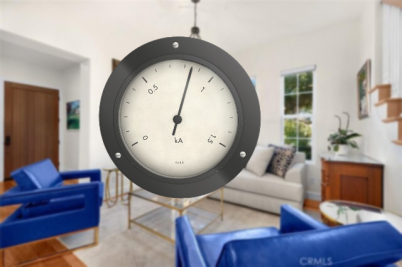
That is **0.85** kA
